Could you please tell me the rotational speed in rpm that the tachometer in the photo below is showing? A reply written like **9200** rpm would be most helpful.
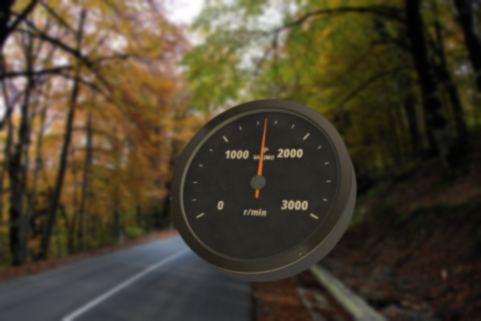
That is **1500** rpm
